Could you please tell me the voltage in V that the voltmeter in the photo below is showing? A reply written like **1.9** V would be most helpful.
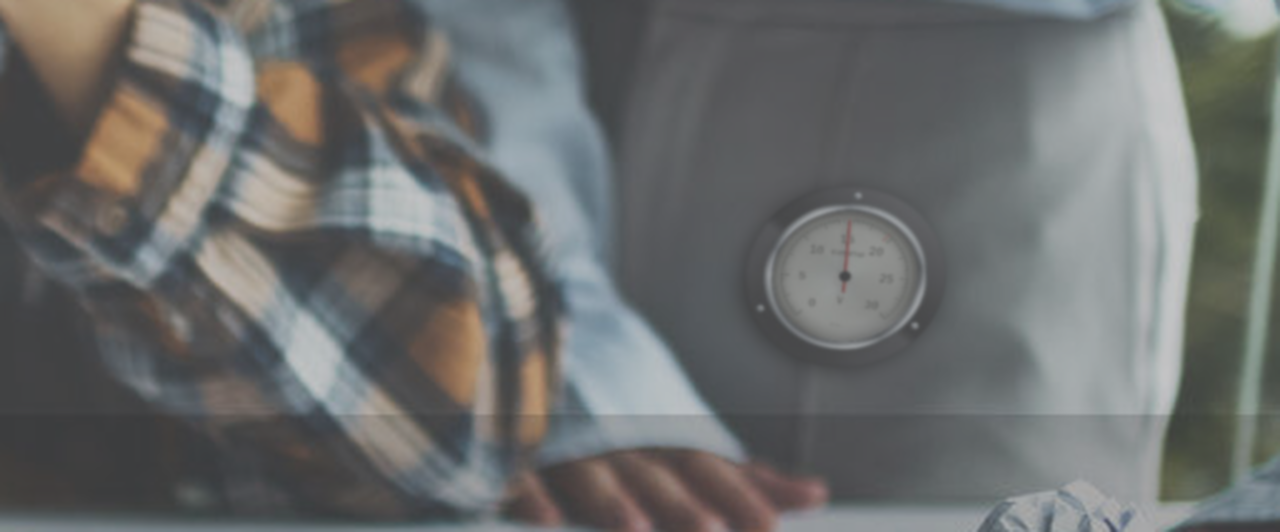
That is **15** V
